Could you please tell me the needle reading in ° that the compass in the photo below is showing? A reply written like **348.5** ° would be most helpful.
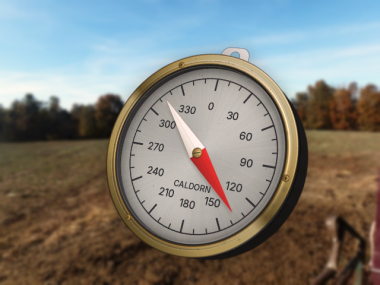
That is **135** °
